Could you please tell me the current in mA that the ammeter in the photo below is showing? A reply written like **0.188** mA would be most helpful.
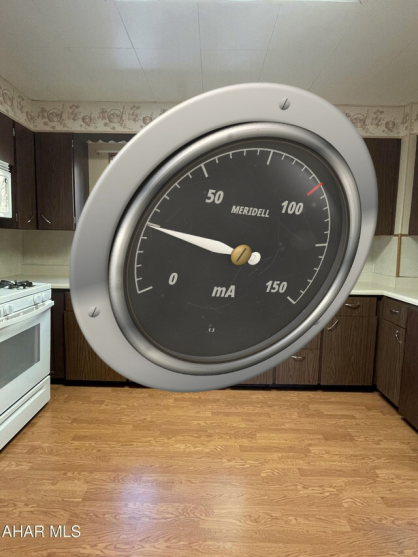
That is **25** mA
